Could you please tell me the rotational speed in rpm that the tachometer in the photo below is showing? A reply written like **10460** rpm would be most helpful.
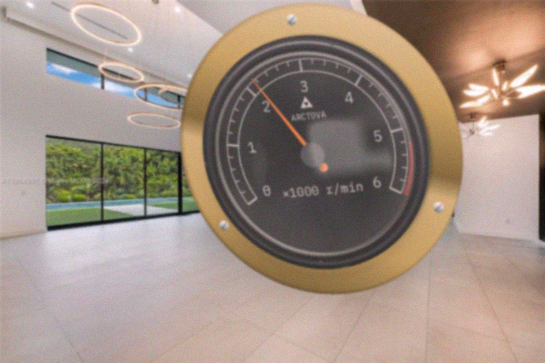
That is **2200** rpm
